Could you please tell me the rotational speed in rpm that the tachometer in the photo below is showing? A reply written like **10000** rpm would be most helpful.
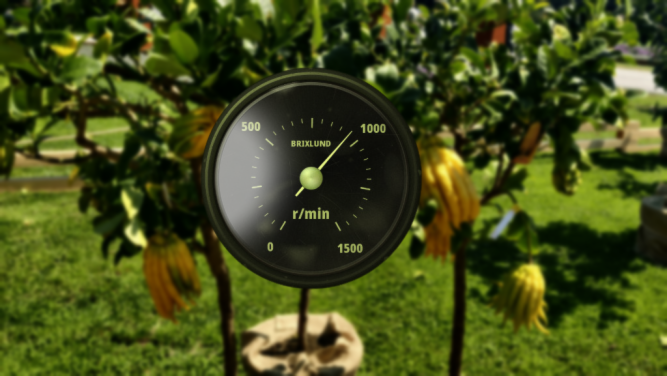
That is **950** rpm
